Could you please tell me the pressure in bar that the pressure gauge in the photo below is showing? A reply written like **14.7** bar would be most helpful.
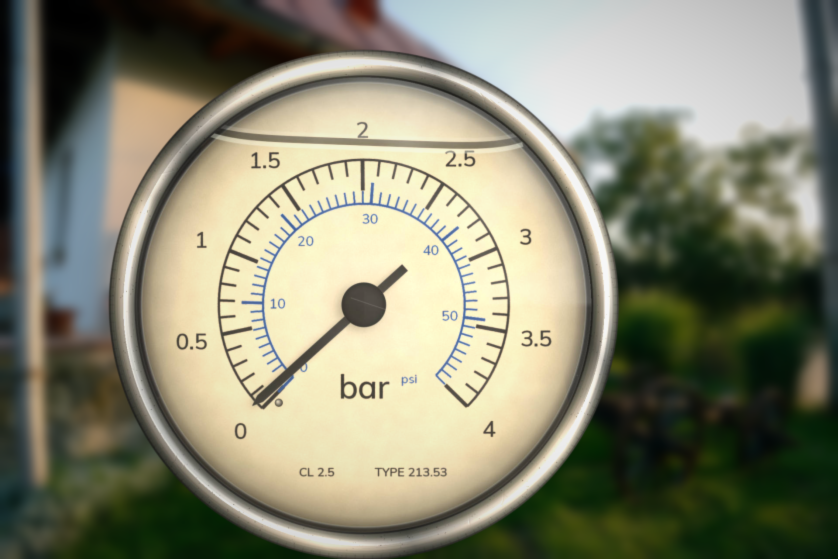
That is **0.05** bar
